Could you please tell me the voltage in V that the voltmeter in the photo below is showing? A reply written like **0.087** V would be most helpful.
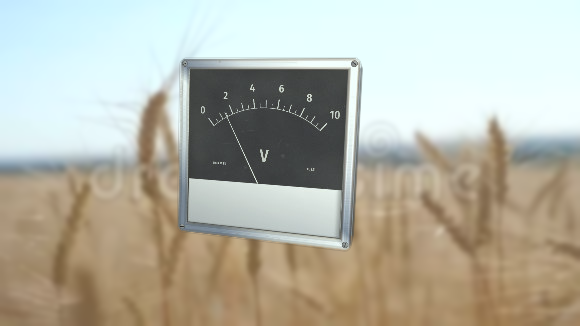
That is **1.5** V
